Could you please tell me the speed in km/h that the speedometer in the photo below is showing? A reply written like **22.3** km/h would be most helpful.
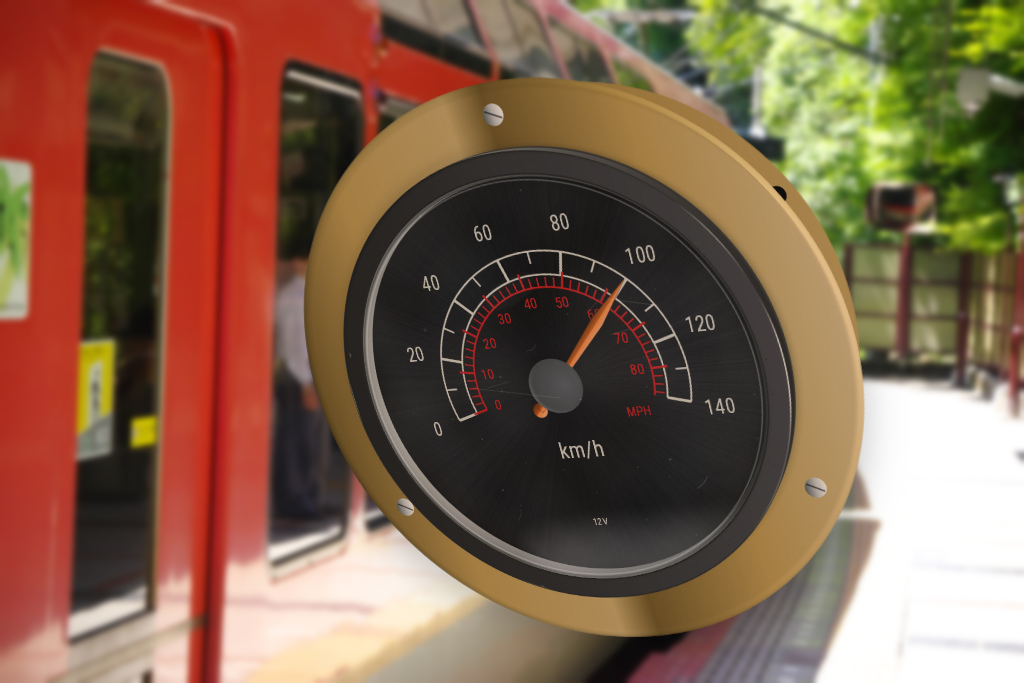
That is **100** km/h
